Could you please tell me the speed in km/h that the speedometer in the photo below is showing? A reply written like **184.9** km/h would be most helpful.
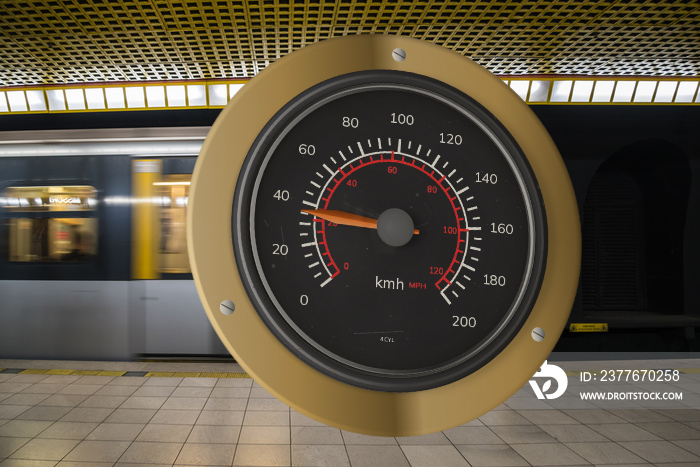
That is **35** km/h
